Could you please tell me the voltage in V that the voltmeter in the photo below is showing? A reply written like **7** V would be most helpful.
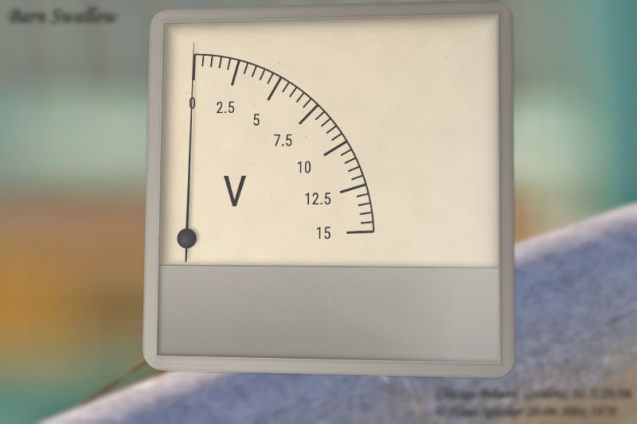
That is **0** V
